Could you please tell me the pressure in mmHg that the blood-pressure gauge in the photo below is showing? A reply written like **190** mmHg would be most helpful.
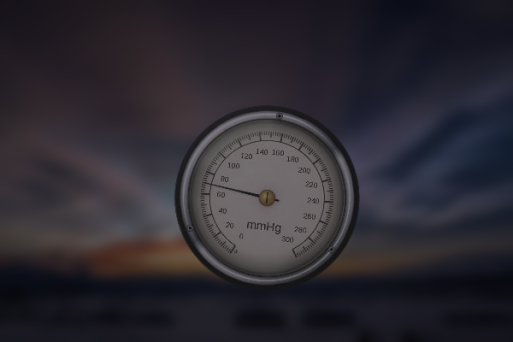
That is **70** mmHg
